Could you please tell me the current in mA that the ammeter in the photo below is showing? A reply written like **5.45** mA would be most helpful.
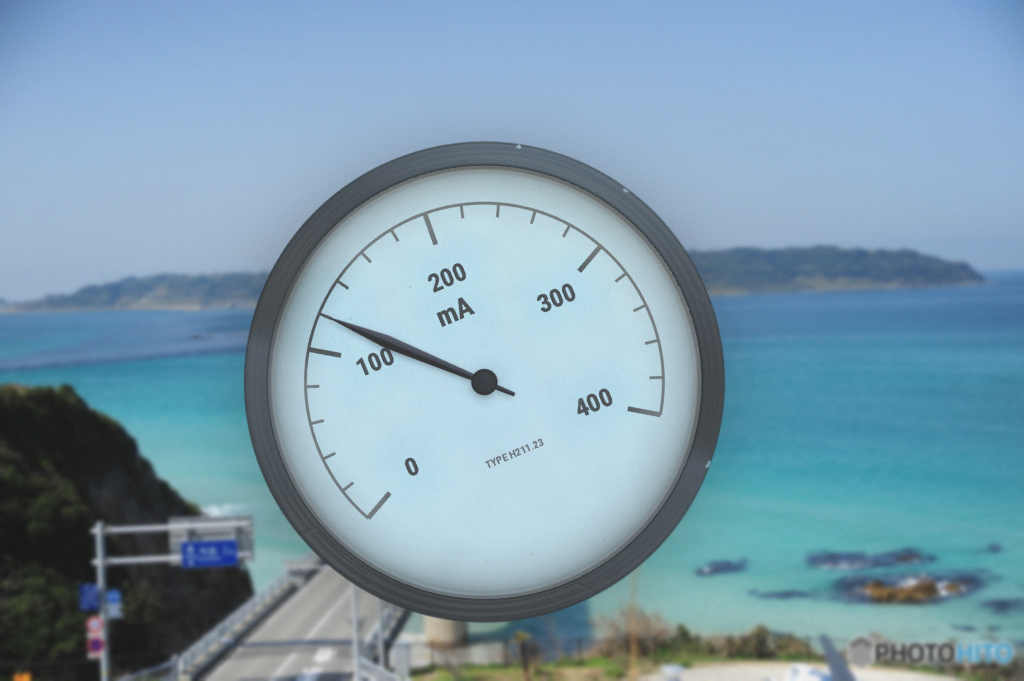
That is **120** mA
